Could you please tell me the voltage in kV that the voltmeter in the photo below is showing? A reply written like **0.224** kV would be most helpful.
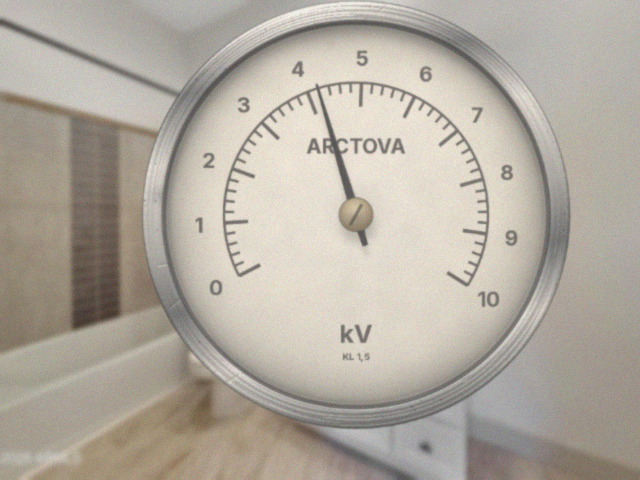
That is **4.2** kV
